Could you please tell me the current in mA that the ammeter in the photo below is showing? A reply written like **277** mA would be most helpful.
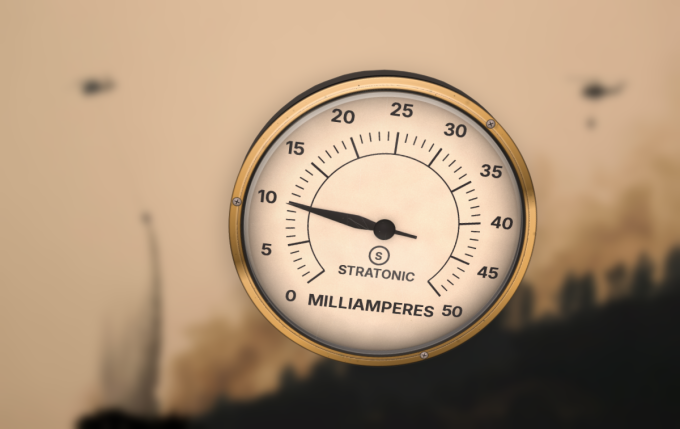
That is **10** mA
